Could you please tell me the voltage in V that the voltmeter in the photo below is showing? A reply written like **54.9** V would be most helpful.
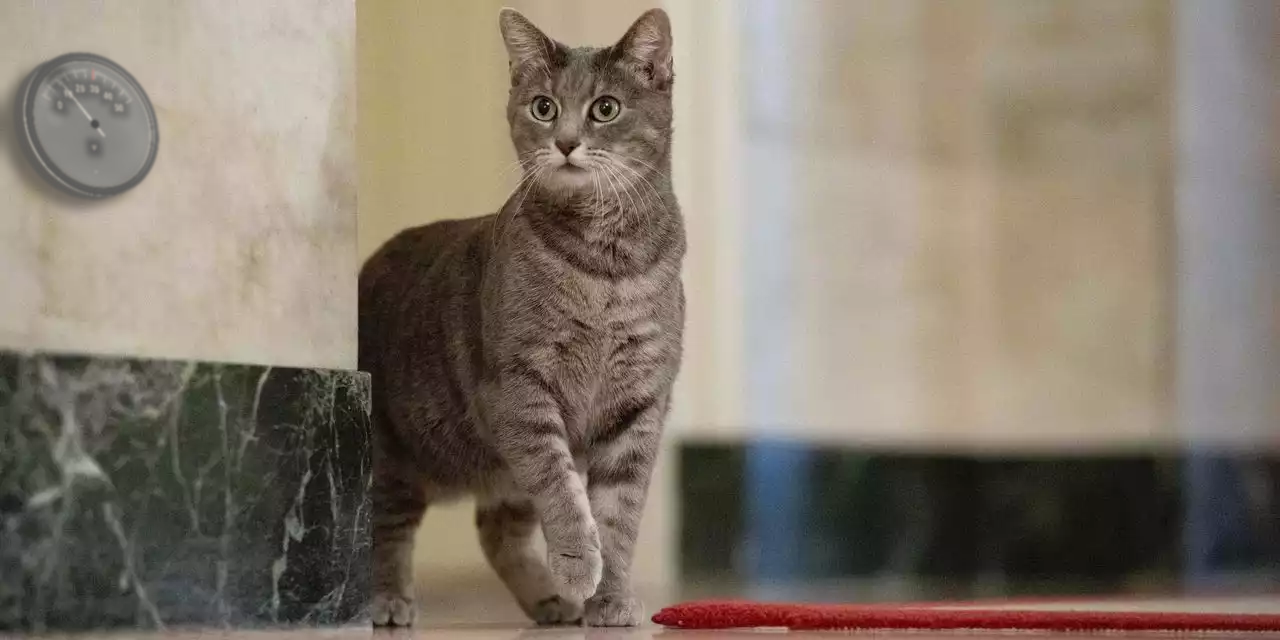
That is **10** V
